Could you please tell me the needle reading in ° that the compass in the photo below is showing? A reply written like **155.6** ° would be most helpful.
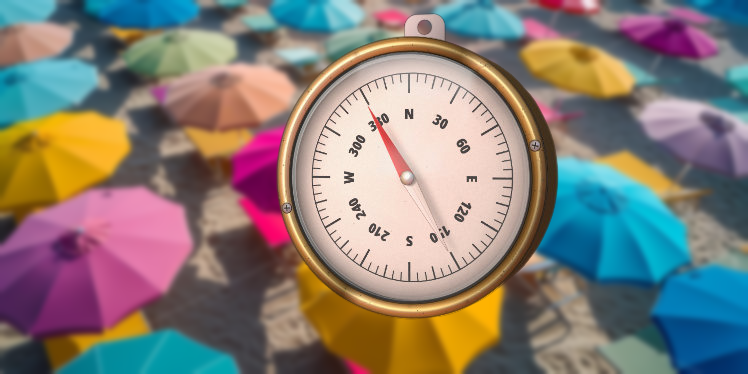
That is **330** °
